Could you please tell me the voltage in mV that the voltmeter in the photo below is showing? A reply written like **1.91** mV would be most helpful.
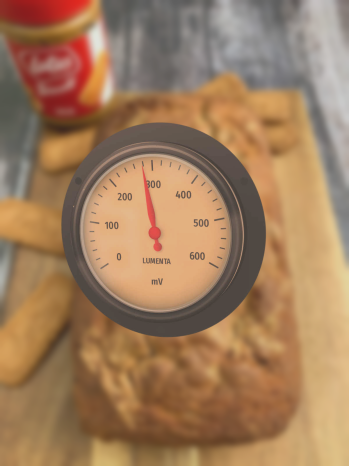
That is **280** mV
